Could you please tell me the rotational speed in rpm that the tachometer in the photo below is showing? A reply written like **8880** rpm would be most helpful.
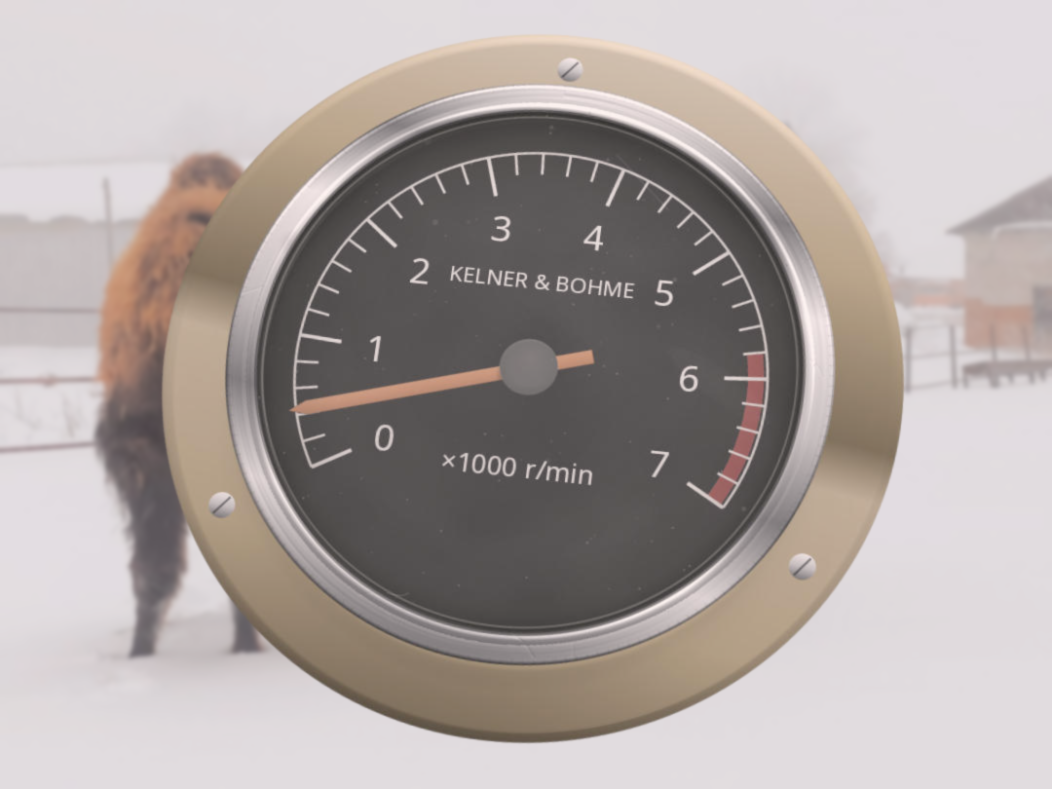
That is **400** rpm
